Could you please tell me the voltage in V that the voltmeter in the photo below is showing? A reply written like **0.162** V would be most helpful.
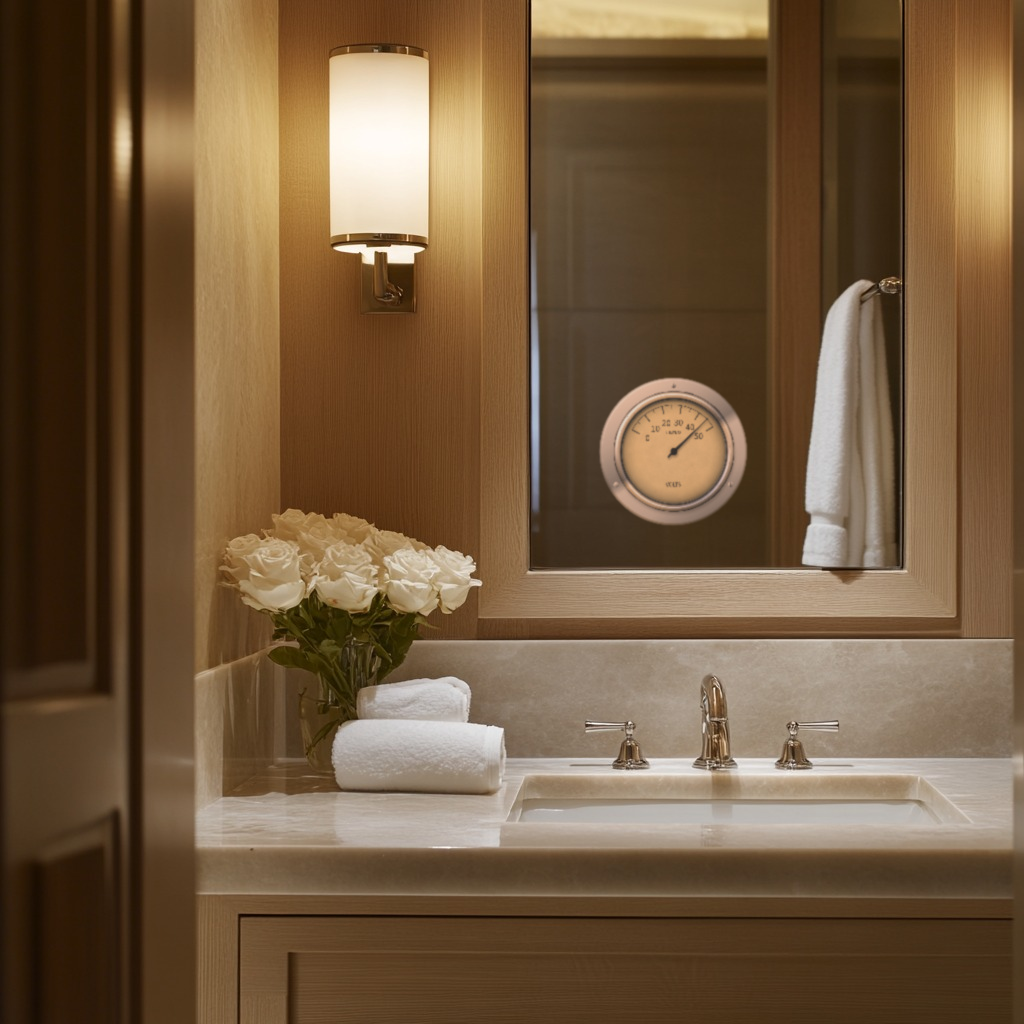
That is **45** V
